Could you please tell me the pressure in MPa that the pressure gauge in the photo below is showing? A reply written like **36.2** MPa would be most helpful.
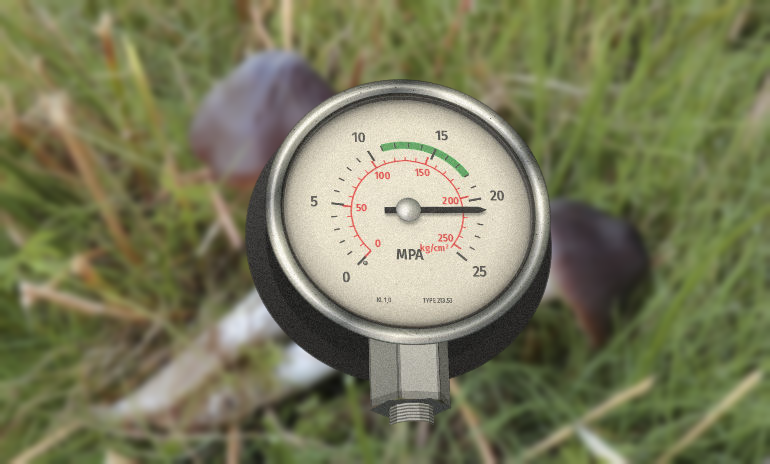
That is **21** MPa
